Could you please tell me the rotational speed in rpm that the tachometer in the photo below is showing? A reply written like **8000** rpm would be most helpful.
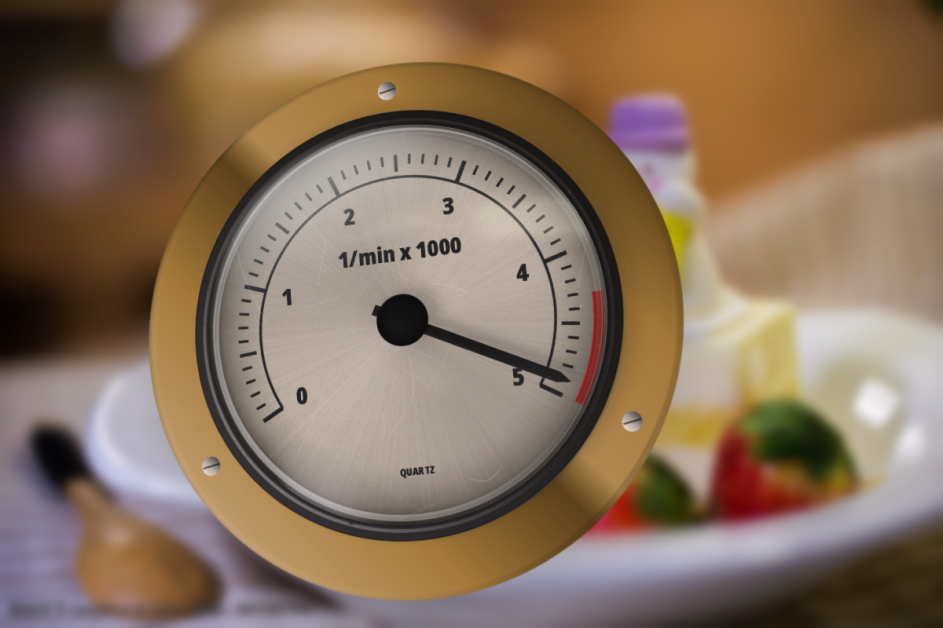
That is **4900** rpm
